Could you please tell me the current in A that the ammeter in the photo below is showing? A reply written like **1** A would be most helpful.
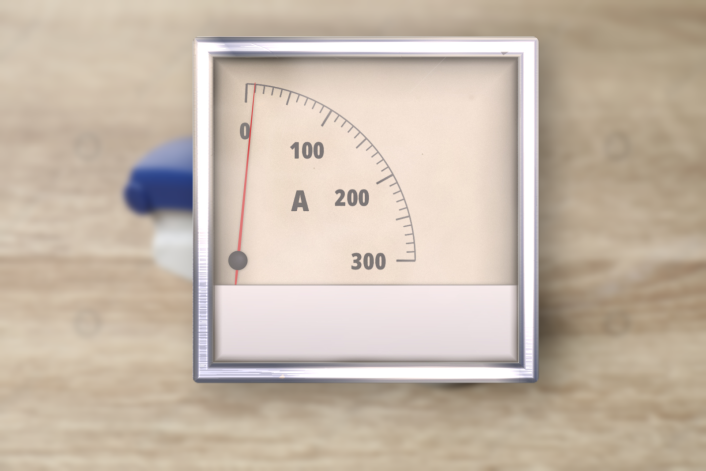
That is **10** A
